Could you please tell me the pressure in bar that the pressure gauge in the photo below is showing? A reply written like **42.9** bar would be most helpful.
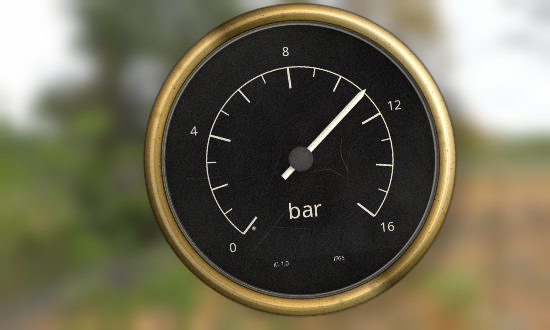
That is **11** bar
